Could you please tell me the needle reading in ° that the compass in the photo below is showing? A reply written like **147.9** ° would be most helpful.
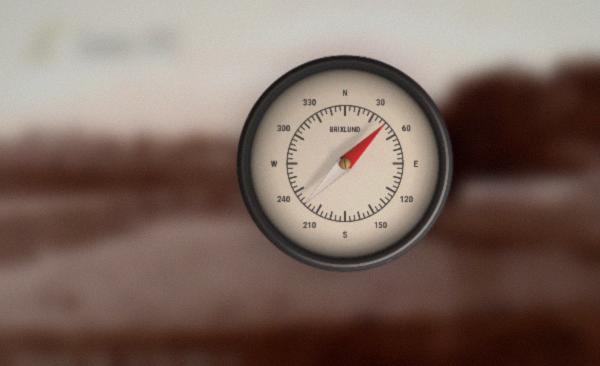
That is **45** °
